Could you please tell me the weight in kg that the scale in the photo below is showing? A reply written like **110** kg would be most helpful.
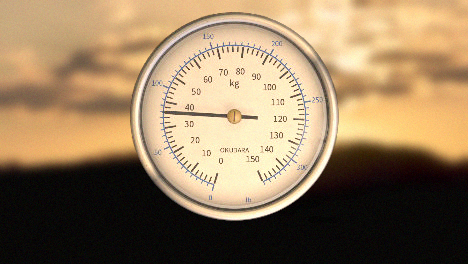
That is **36** kg
